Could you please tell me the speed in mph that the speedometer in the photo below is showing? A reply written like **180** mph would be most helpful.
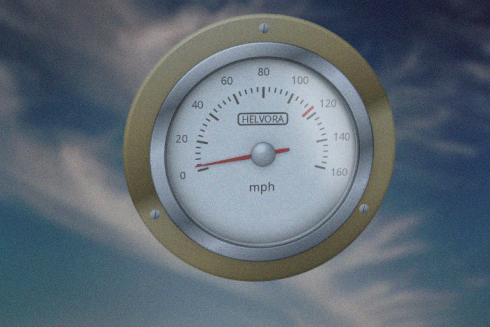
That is **4** mph
